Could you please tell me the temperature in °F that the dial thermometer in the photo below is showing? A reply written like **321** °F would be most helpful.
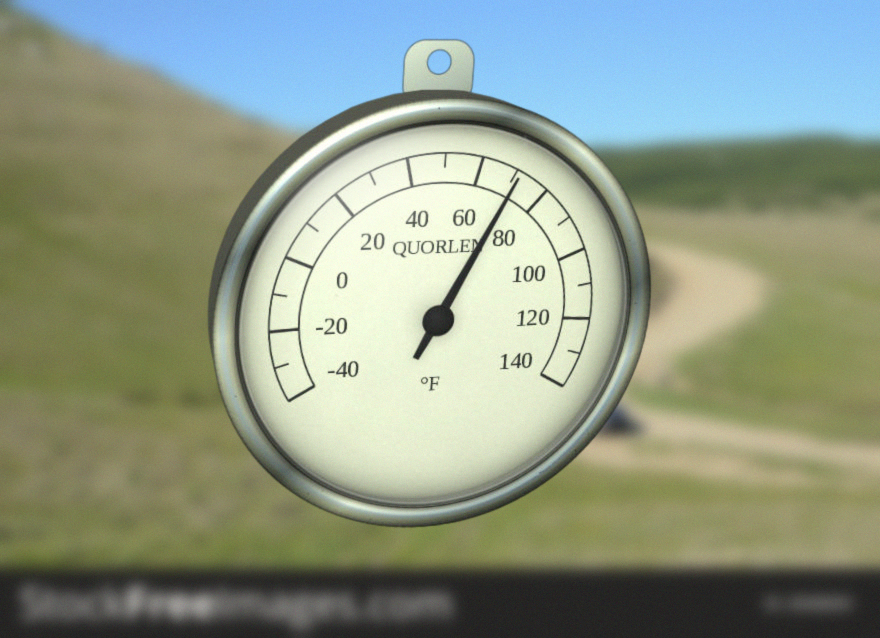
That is **70** °F
